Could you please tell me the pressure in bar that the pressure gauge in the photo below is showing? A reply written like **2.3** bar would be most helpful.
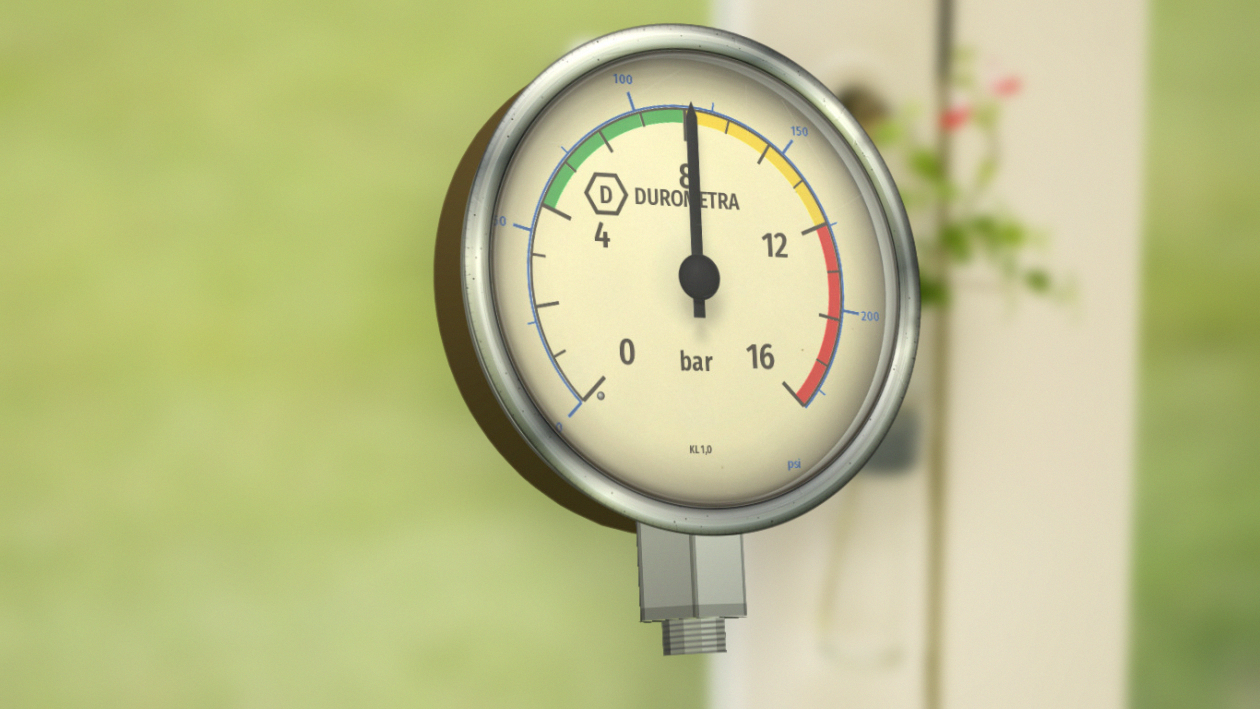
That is **8** bar
